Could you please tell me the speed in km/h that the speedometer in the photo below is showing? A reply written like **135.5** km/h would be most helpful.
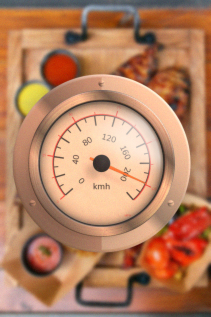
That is **200** km/h
